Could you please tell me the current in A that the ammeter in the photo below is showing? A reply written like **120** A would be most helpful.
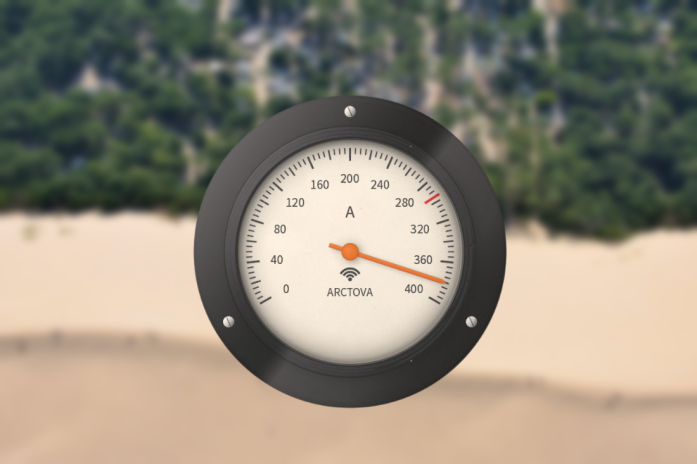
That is **380** A
